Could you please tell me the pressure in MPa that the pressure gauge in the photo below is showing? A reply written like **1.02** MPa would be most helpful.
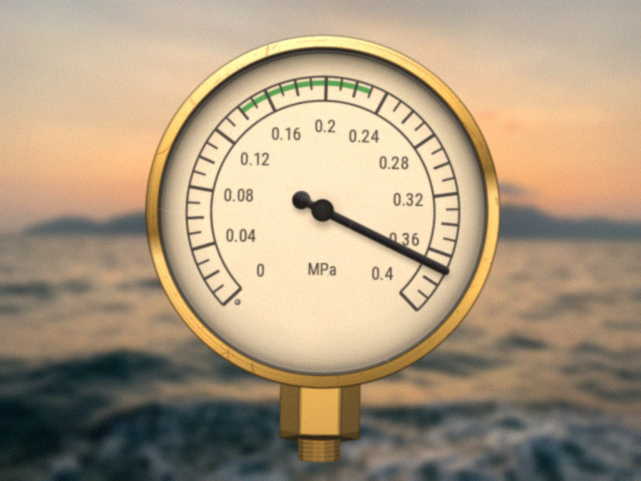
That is **0.37** MPa
